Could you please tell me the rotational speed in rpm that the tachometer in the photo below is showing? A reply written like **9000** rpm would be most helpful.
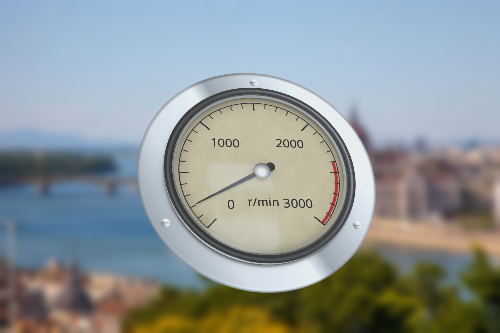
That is **200** rpm
